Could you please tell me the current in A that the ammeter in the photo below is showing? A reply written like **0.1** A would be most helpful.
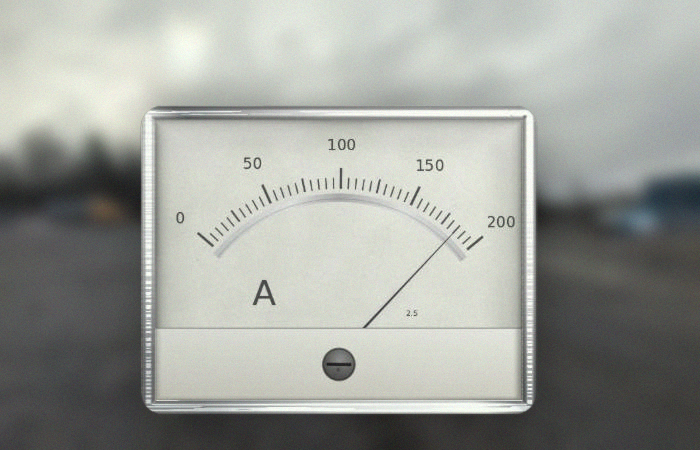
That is **185** A
